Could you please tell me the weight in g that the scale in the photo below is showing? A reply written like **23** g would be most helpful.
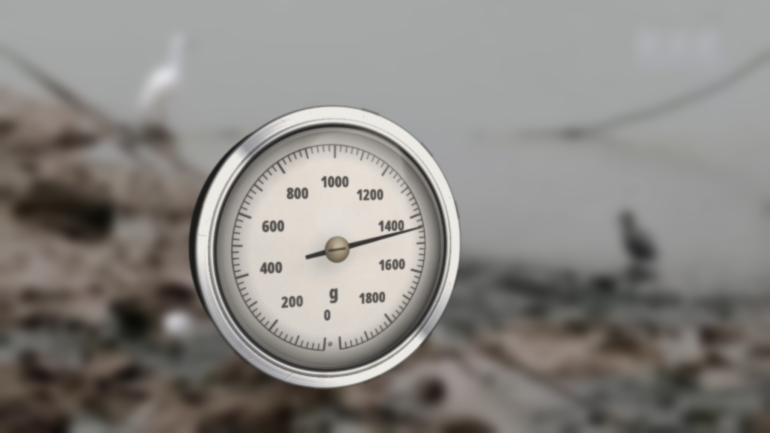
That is **1440** g
